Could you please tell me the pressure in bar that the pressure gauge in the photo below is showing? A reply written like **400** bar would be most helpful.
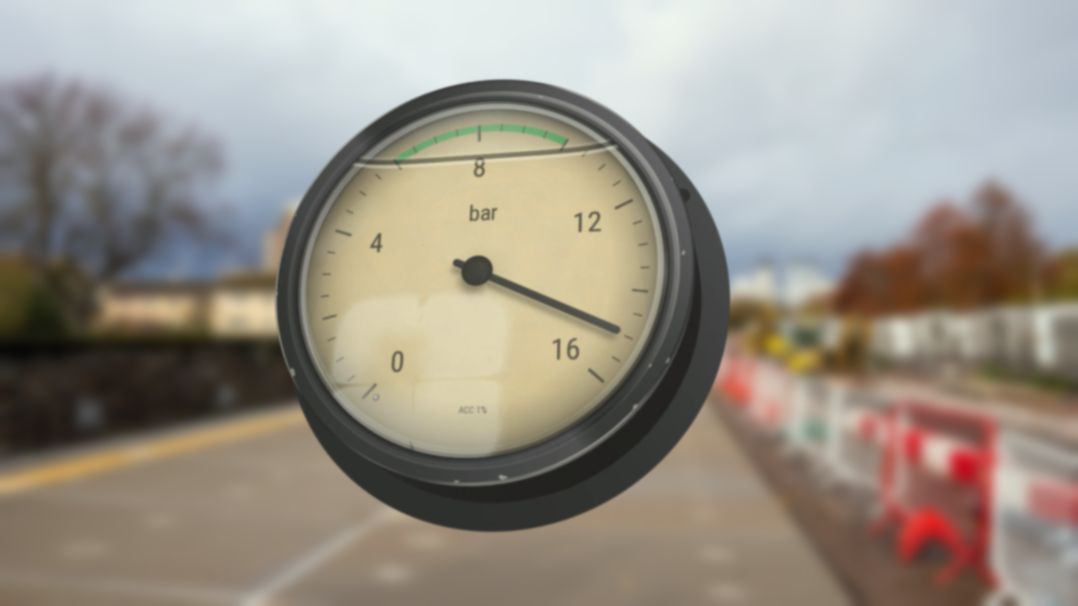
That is **15** bar
